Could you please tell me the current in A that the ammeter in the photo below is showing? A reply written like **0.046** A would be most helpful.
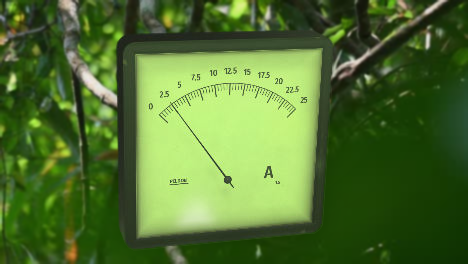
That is **2.5** A
